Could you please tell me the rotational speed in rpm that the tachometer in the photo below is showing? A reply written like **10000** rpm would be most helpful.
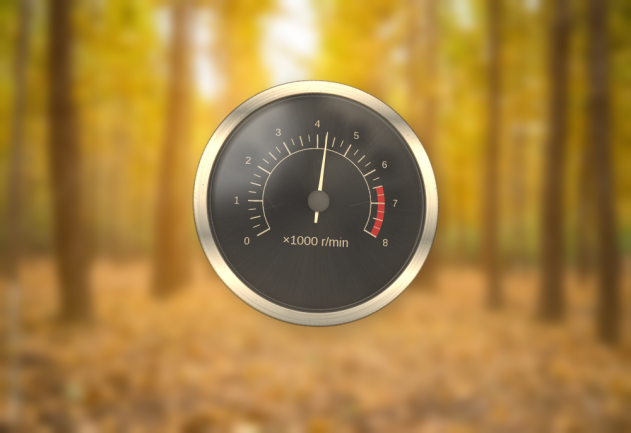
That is **4250** rpm
